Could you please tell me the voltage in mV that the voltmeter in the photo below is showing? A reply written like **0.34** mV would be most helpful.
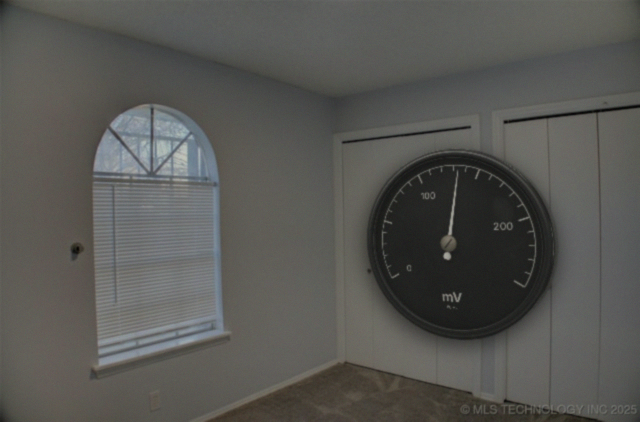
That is **135** mV
